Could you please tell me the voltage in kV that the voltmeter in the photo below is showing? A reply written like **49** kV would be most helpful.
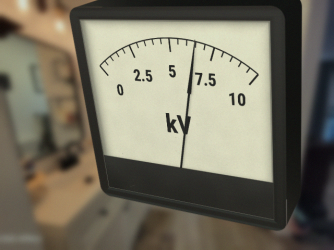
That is **6.5** kV
